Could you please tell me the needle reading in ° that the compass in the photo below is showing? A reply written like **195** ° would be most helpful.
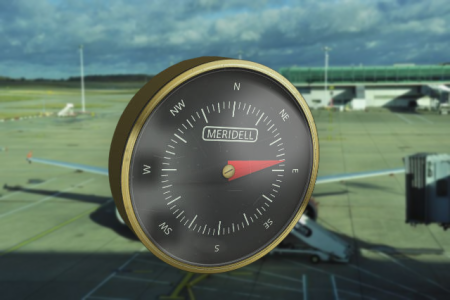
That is **80** °
